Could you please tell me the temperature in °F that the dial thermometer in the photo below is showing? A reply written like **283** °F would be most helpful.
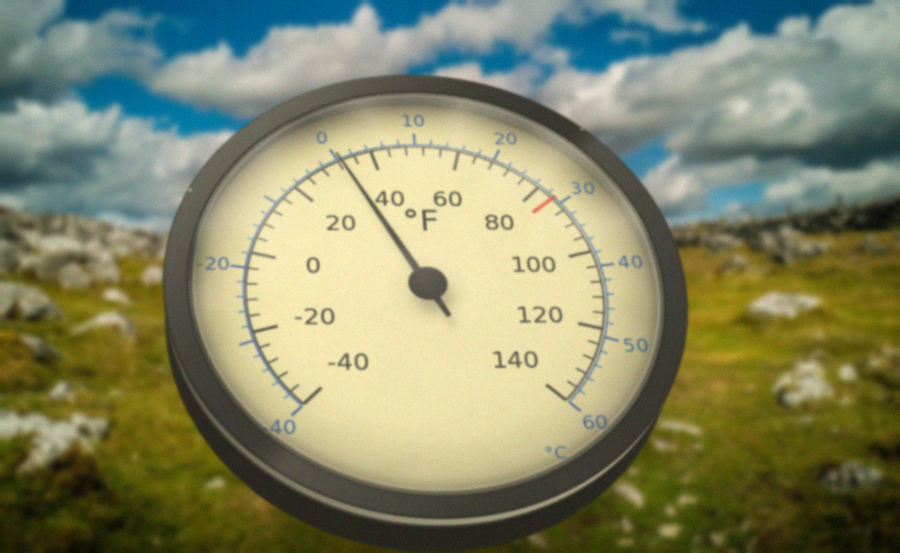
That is **32** °F
